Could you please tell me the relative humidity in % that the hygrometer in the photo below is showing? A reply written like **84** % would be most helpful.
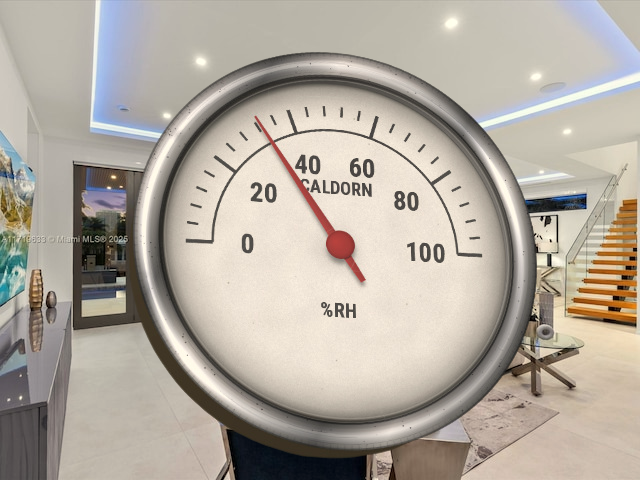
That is **32** %
